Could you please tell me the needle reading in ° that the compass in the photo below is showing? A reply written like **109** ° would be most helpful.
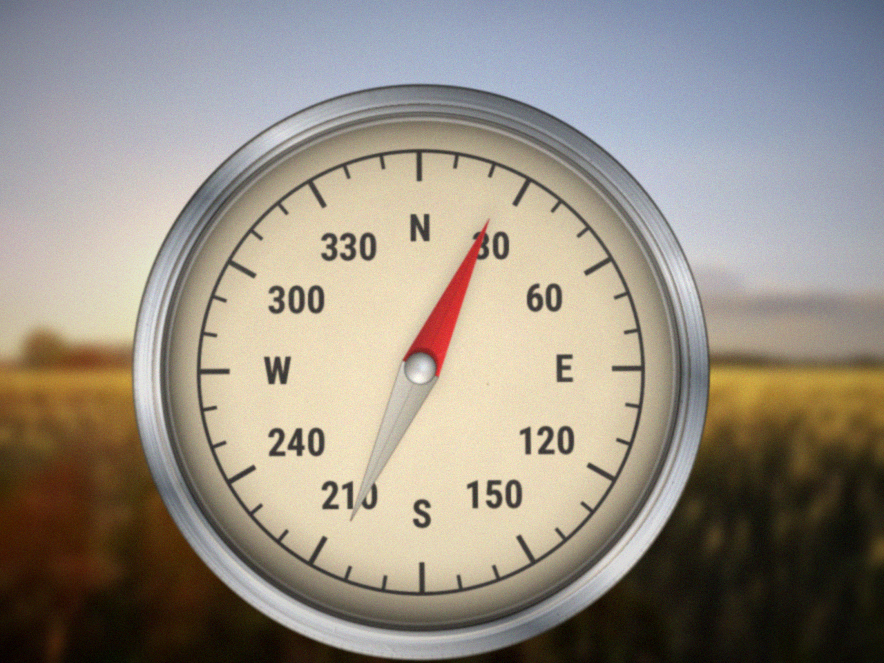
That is **25** °
